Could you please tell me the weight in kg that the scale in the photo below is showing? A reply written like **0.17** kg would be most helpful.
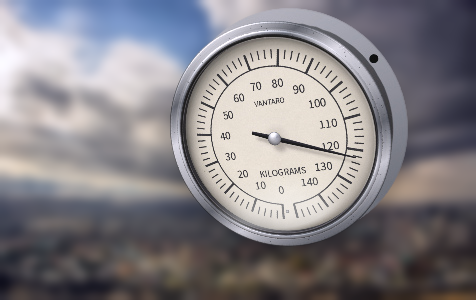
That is **122** kg
